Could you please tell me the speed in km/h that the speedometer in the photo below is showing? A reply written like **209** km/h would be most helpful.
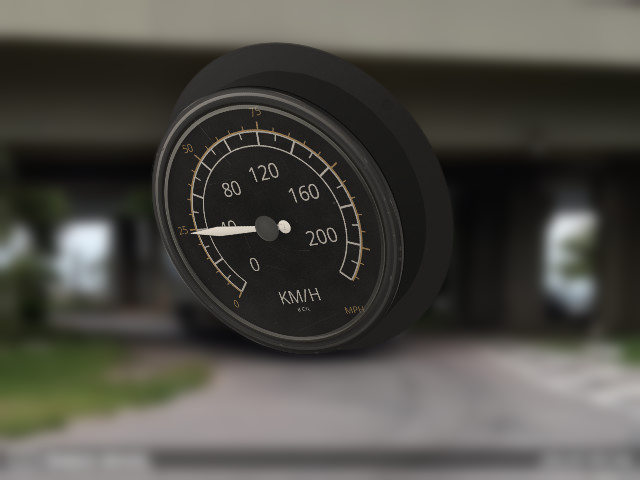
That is **40** km/h
